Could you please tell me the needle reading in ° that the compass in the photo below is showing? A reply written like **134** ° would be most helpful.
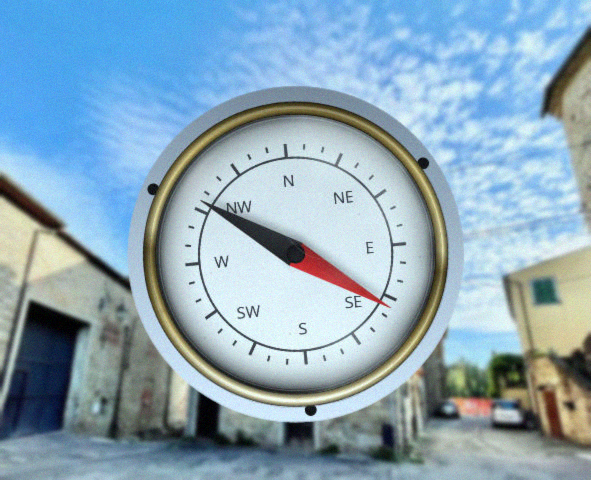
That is **125** °
